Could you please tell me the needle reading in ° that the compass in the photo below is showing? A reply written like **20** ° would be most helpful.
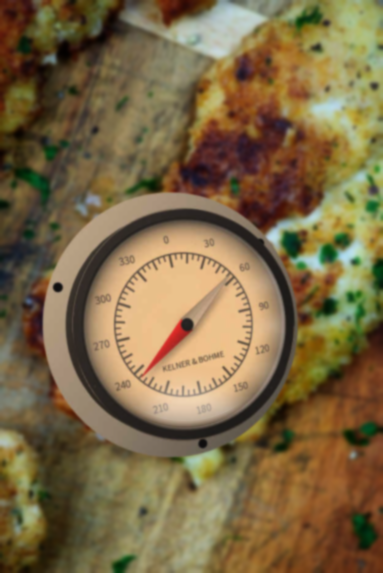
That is **235** °
